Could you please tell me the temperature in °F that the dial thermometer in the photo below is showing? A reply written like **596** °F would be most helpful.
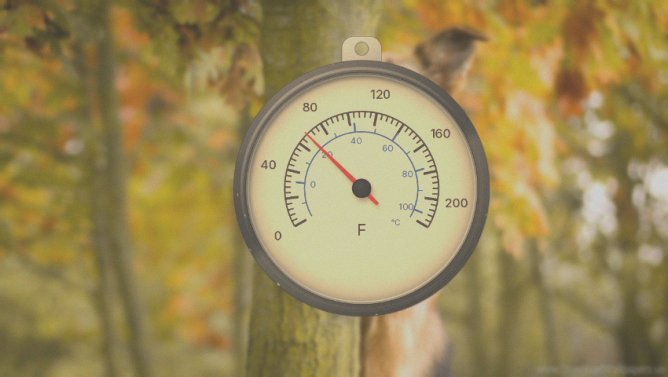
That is **68** °F
